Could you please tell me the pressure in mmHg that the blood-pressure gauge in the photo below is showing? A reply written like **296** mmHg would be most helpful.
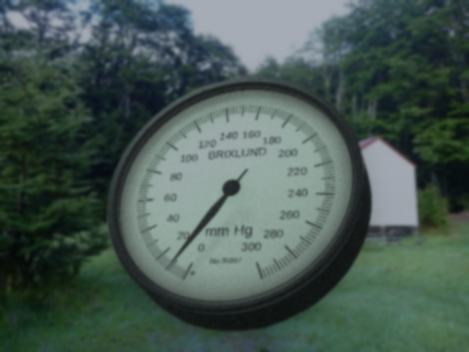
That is **10** mmHg
